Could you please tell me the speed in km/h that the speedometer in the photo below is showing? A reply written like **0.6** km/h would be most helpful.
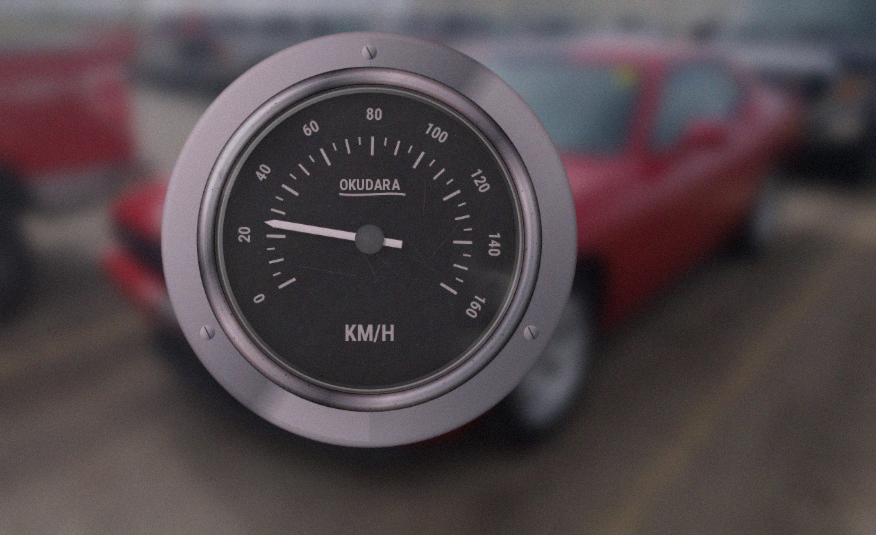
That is **25** km/h
